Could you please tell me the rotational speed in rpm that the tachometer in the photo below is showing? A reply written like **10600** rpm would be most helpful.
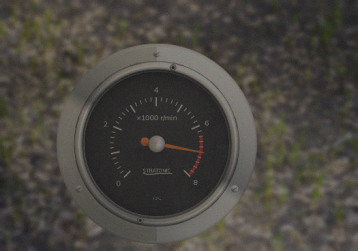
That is **7000** rpm
